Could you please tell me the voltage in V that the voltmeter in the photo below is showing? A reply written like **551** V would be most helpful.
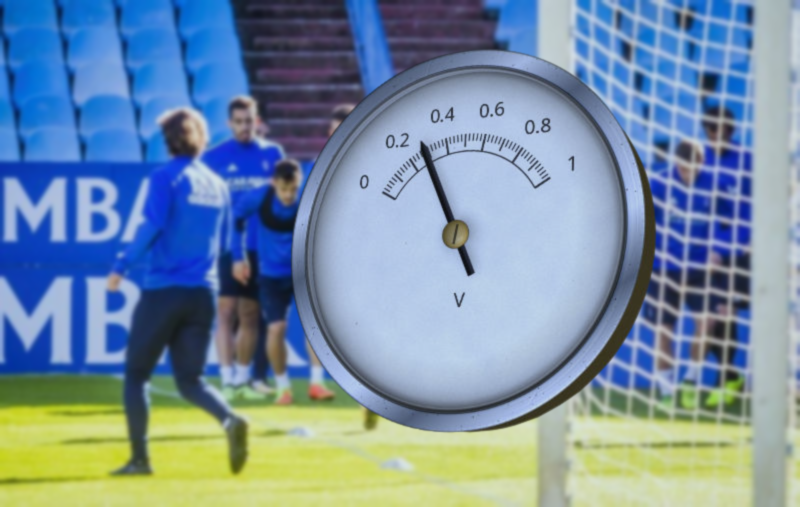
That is **0.3** V
